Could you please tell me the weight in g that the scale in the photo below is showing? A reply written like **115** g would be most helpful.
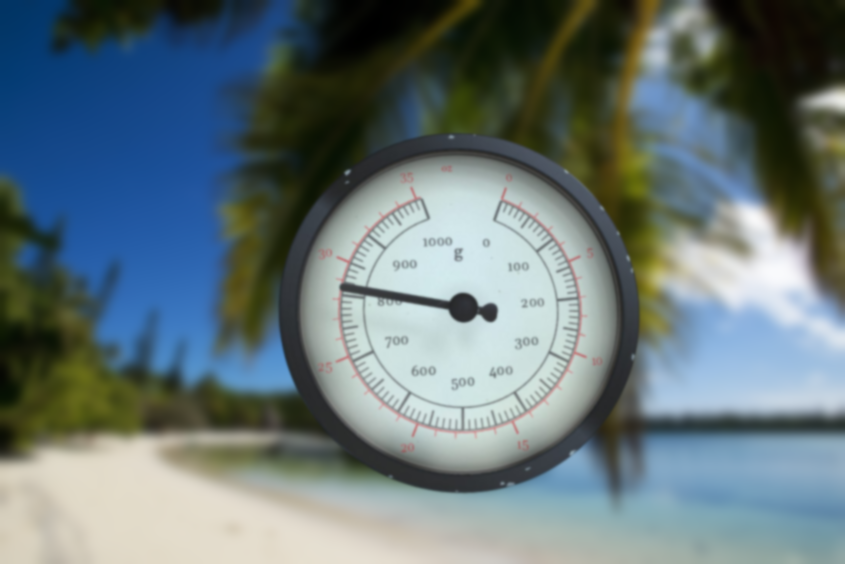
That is **810** g
